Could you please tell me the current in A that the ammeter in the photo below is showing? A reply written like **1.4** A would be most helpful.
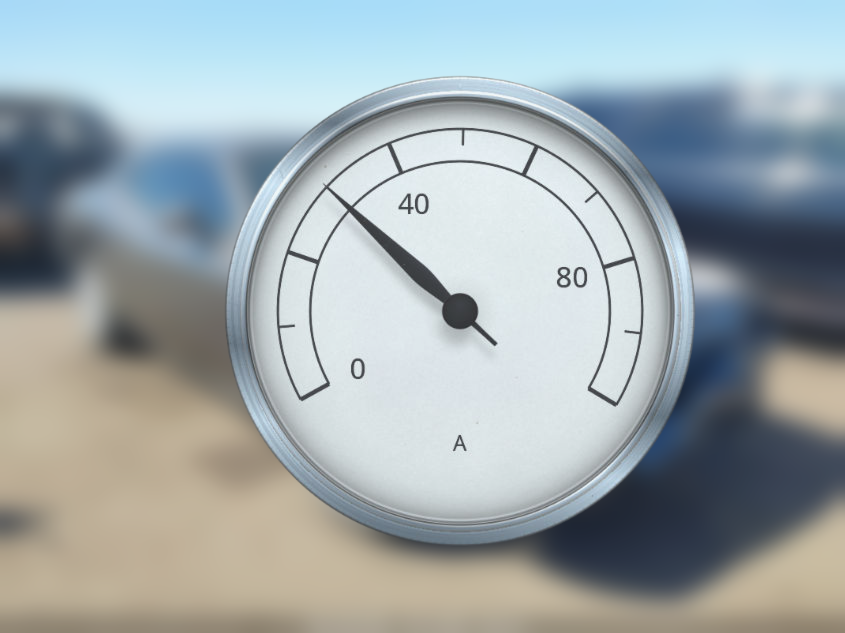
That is **30** A
